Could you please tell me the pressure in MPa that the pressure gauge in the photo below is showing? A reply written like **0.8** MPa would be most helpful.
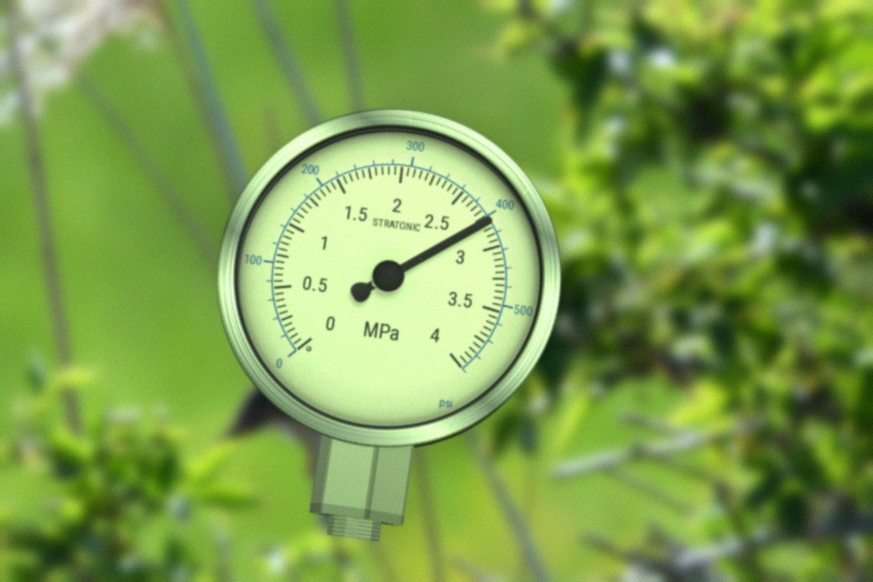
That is **2.8** MPa
